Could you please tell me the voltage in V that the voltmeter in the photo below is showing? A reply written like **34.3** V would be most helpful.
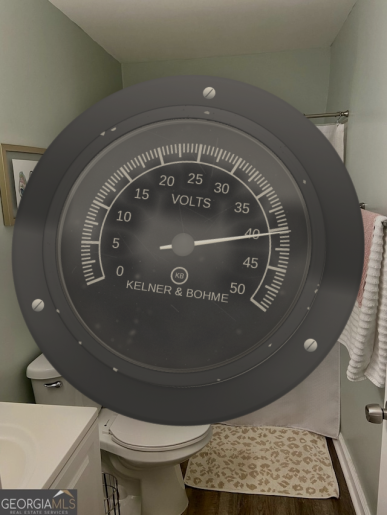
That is **40.5** V
